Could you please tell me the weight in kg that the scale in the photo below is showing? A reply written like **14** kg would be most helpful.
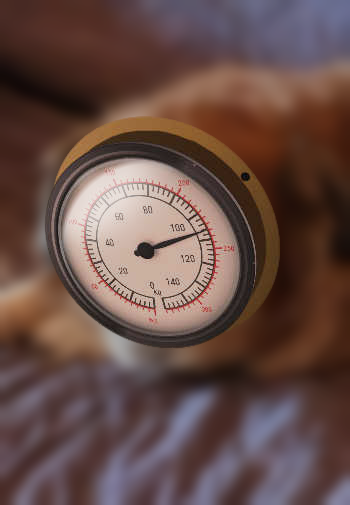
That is **106** kg
